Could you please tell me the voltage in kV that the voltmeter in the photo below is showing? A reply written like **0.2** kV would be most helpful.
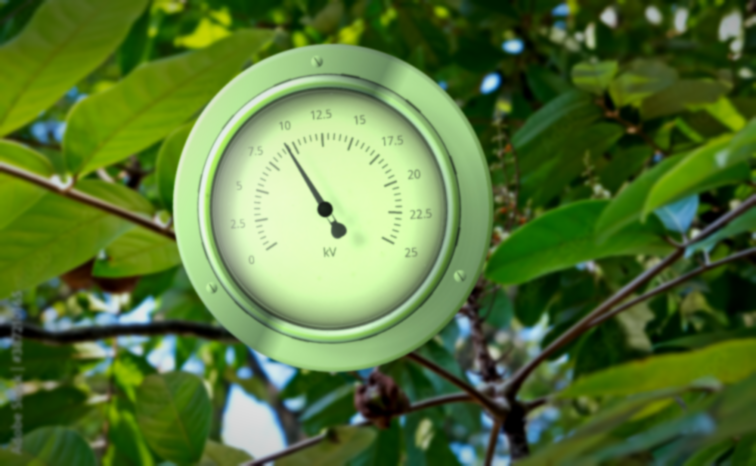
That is **9.5** kV
